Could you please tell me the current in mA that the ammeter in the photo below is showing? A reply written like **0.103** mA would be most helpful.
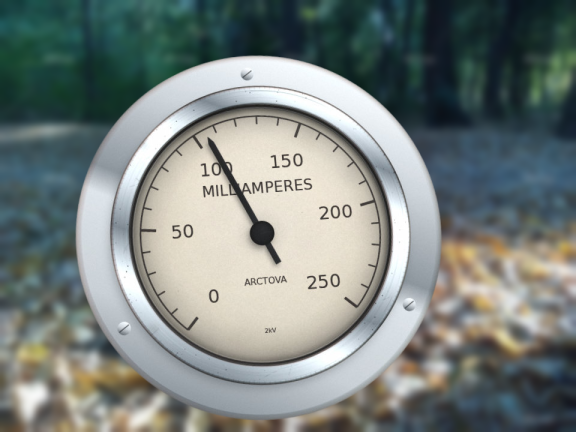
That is **105** mA
